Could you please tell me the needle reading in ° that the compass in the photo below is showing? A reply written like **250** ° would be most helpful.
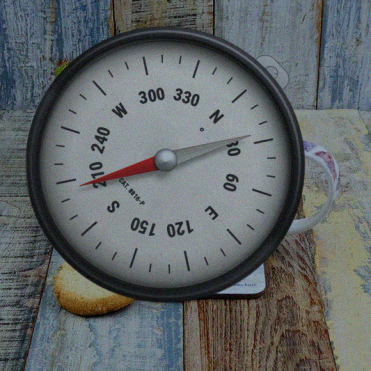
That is **205** °
